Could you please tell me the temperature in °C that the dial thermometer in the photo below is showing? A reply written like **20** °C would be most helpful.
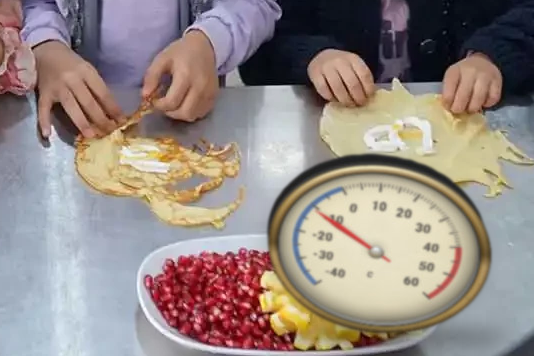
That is **-10** °C
